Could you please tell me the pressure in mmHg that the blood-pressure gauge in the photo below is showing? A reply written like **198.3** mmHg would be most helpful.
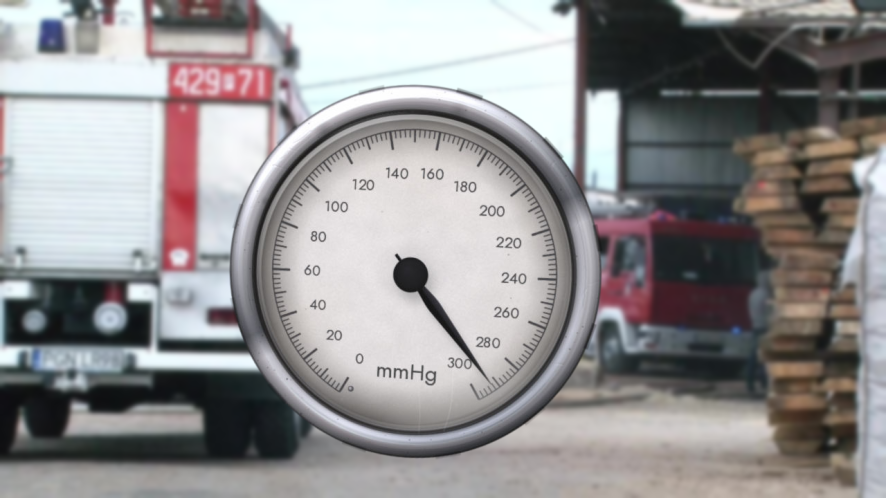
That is **292** mmHg
